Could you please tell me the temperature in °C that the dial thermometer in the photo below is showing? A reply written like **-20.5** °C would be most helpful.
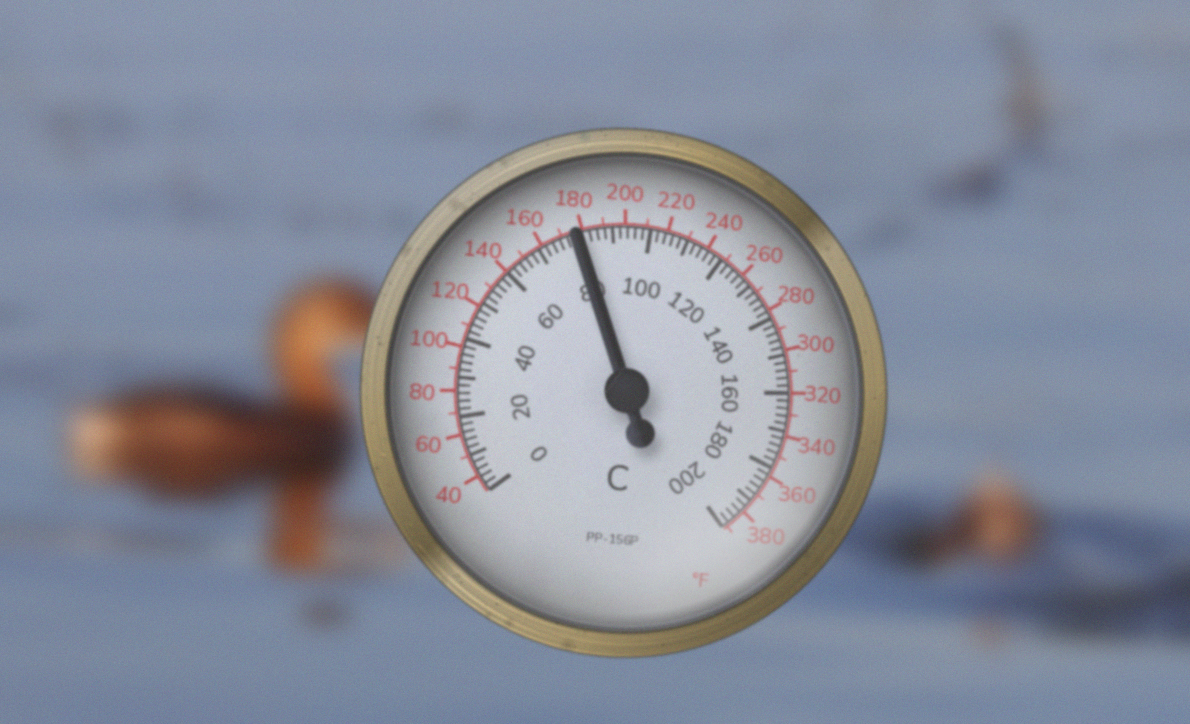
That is **80** °C
